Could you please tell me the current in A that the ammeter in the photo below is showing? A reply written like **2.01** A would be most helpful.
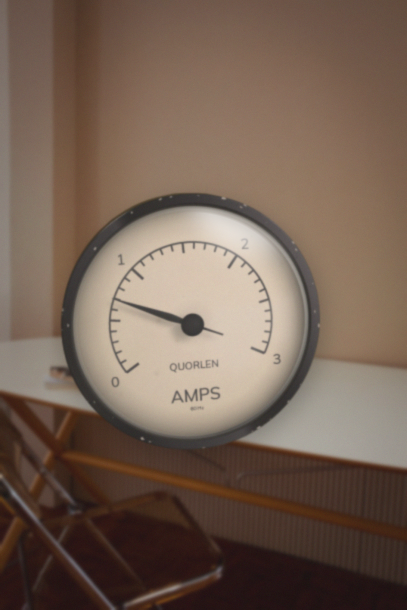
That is **0.7** A
